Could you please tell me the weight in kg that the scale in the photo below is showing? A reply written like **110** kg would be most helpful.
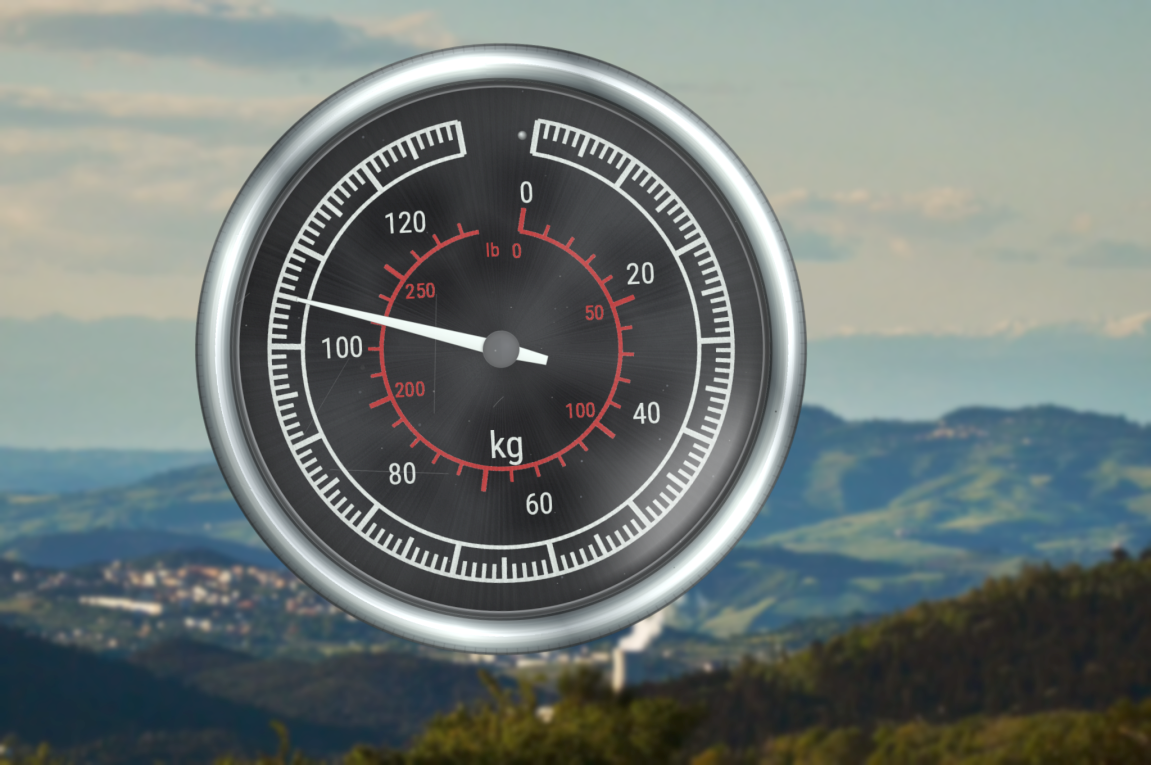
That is **105** kg
